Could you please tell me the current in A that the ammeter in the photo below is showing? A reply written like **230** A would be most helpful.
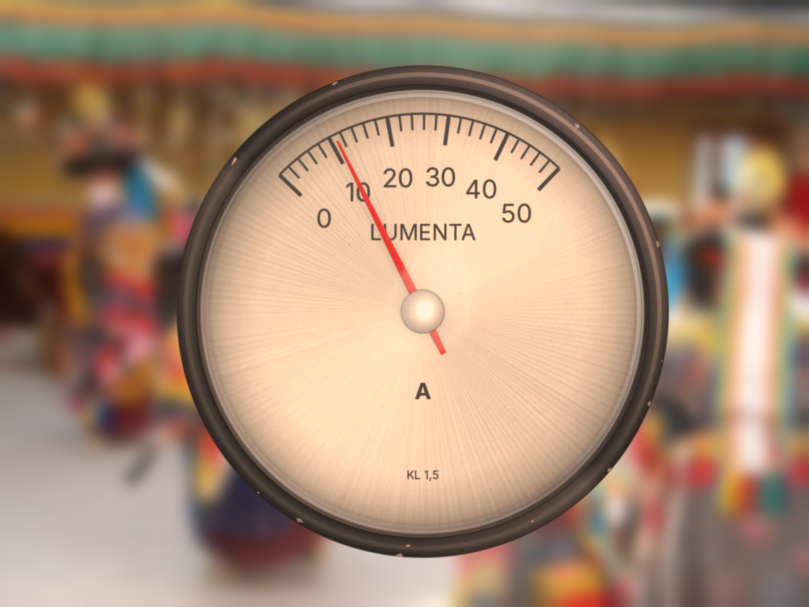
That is **11** A
